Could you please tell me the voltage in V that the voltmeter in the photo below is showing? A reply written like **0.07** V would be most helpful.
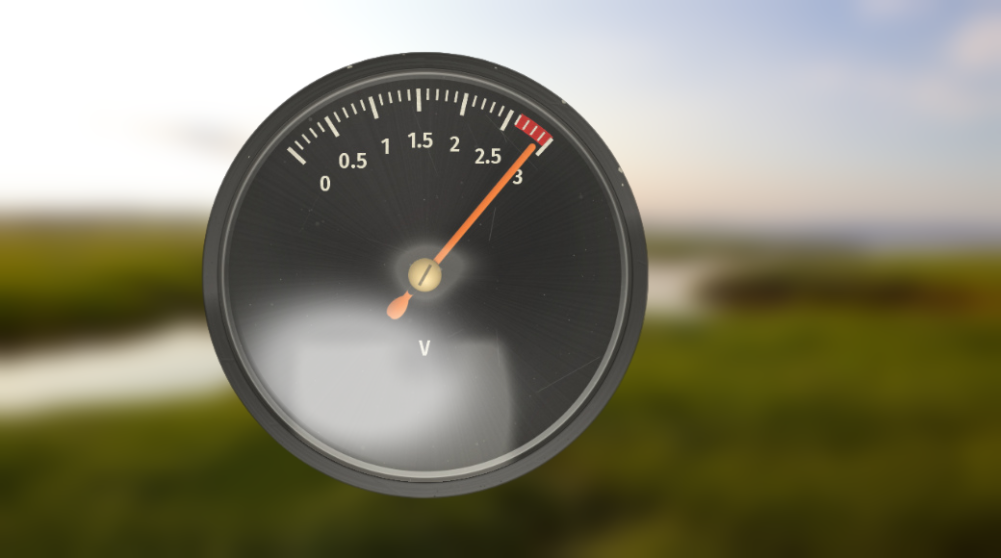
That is **2.9** V
